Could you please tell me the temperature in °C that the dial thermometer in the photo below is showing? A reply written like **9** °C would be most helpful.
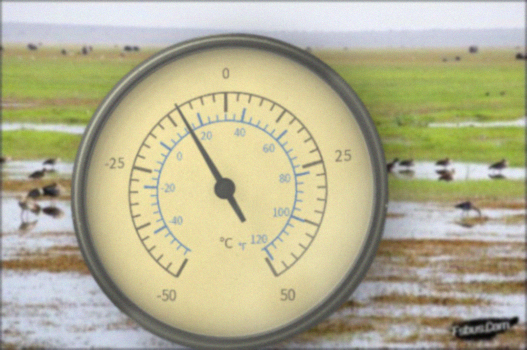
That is **-10** °C
